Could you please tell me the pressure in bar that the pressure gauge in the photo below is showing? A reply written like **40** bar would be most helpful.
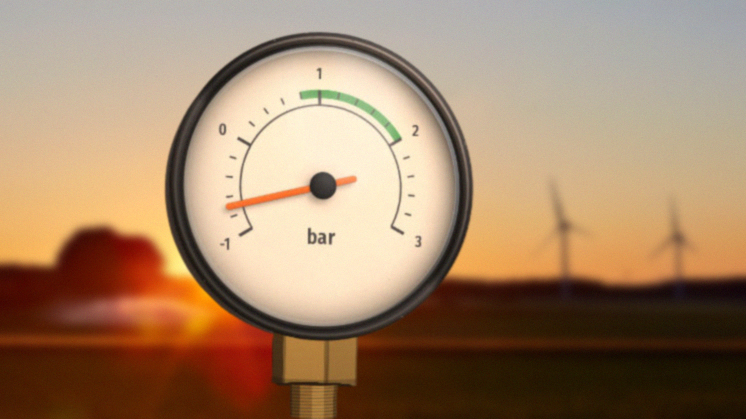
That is **-0.7** bar
